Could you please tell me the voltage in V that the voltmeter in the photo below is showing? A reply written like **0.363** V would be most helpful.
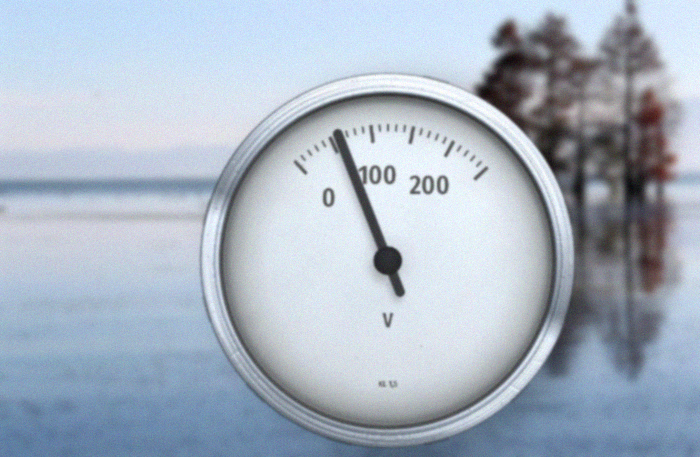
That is **60** V
